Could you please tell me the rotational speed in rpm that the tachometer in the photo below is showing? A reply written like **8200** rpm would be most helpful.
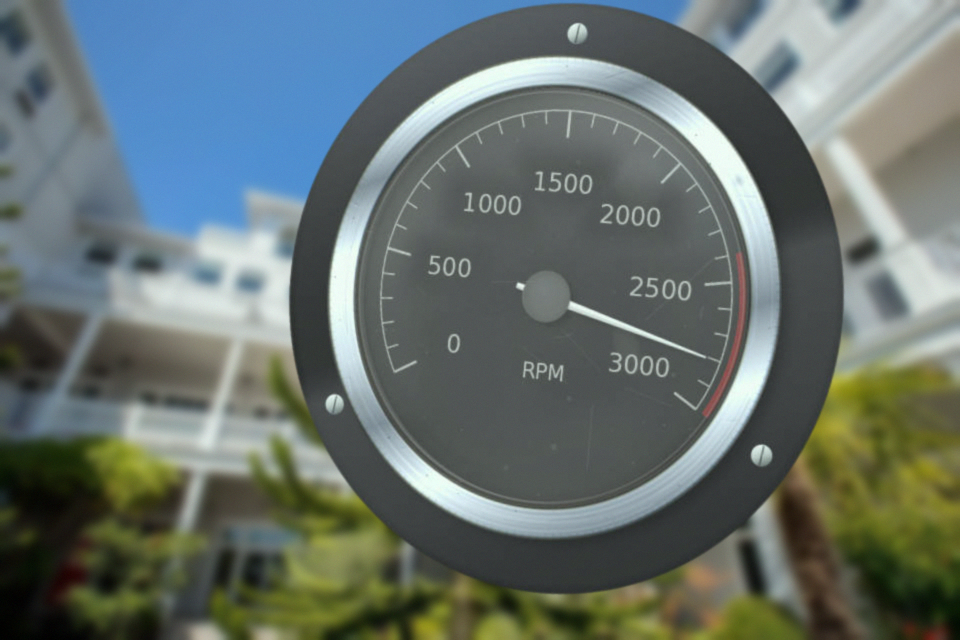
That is **2800** rpm
